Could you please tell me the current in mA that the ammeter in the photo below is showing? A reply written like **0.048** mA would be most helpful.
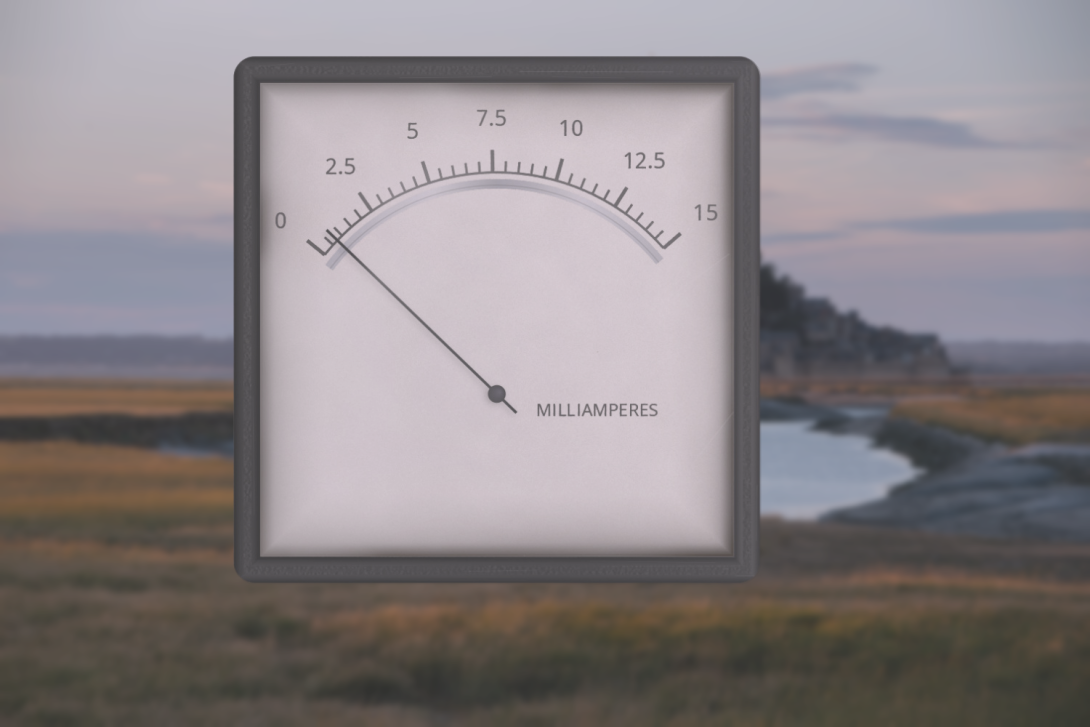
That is **0.75** mA
